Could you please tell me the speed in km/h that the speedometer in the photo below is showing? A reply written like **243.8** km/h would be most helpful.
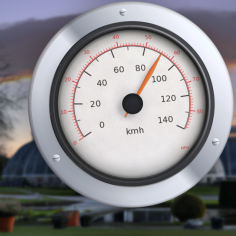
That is **90** km/h
